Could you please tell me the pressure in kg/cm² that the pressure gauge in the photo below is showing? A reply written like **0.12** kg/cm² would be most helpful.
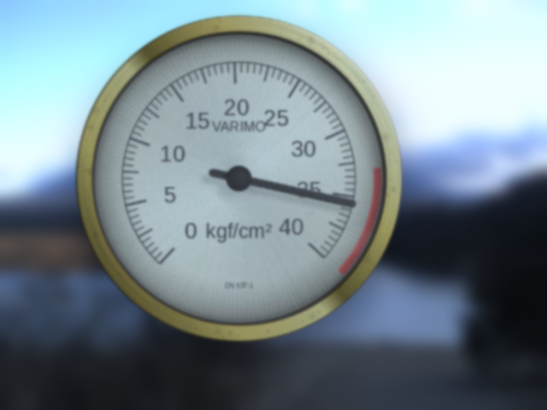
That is **35.5** kg/cm²
